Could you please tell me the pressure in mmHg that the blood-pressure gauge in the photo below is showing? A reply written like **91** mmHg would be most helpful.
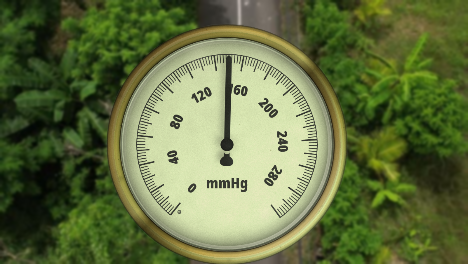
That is **150** mmHg
